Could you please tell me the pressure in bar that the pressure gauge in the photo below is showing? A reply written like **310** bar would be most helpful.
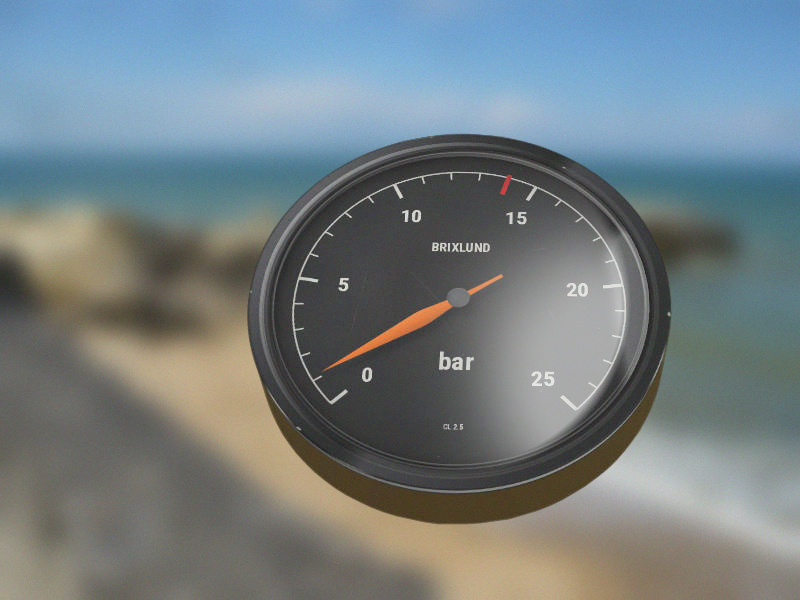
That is **1** bar
